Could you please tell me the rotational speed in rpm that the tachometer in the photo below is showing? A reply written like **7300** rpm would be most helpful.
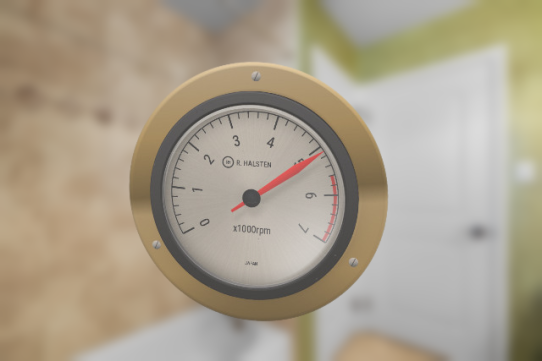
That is **5100** rpm
